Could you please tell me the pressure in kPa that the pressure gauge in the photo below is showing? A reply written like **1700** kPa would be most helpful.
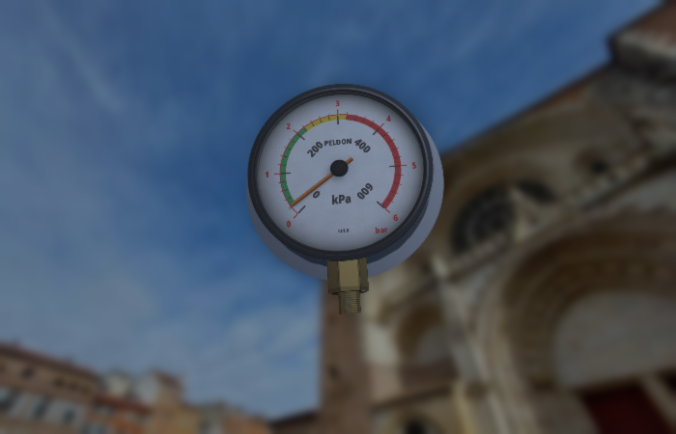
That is **20** kPa
